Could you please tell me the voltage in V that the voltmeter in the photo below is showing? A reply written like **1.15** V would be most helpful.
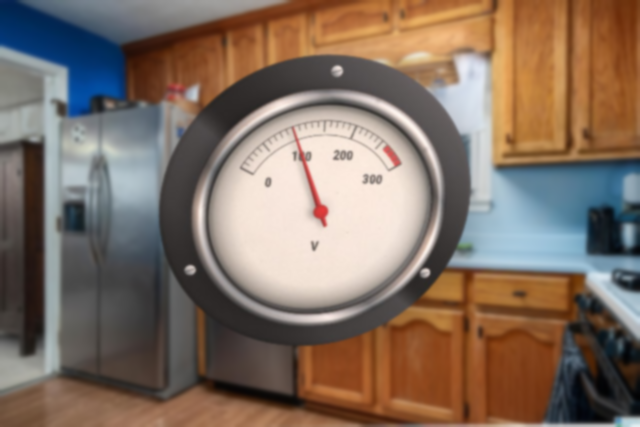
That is **100** V
